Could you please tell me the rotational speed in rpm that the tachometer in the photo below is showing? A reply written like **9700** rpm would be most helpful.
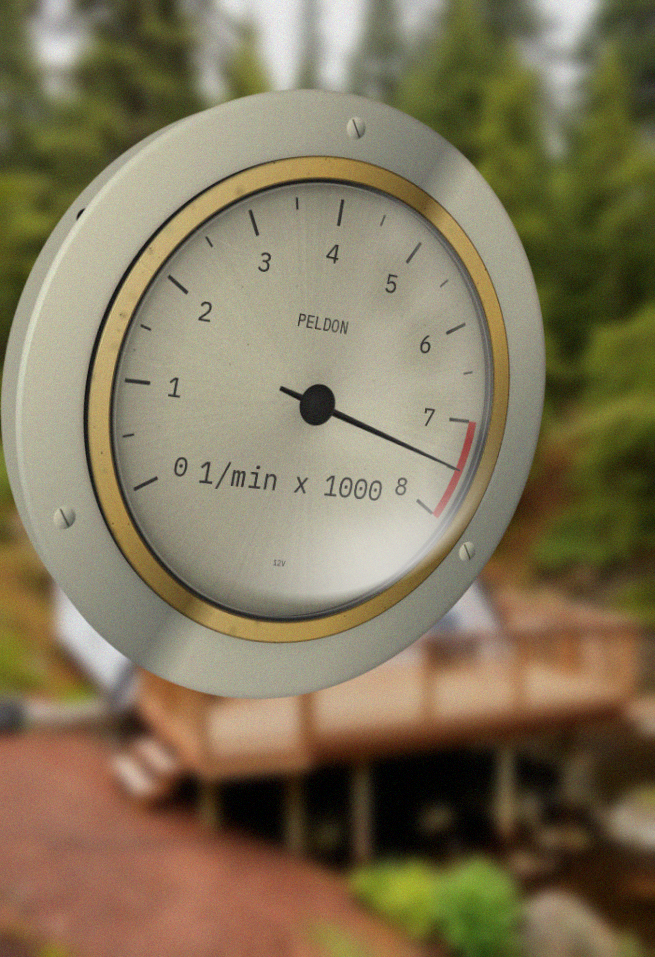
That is **7500** rpm
